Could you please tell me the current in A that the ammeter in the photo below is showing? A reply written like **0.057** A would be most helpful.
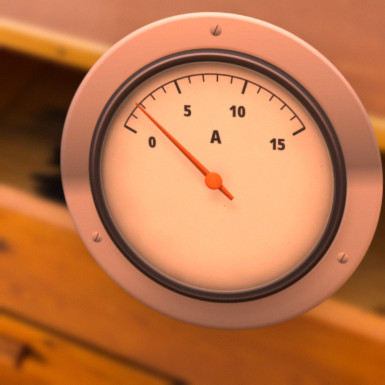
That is **2** A
